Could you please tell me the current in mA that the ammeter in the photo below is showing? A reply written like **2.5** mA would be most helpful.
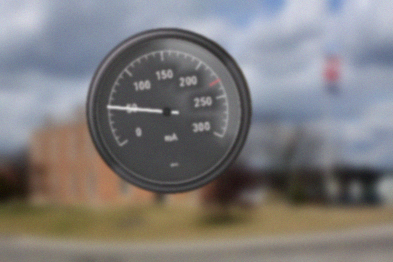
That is **50** mA
